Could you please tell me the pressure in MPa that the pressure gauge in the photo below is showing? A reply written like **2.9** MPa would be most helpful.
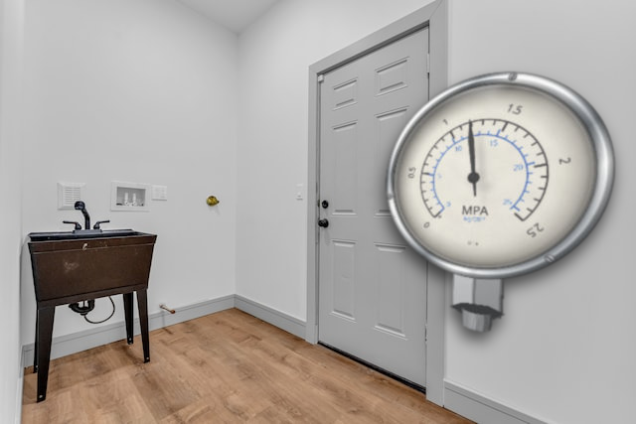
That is **1.2** MPa
